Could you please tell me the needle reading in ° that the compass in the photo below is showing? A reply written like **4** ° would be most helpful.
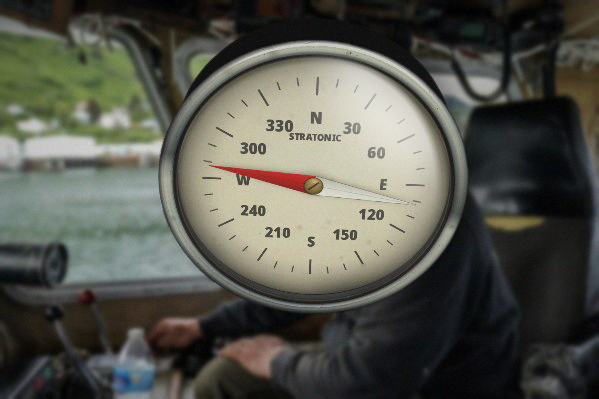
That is **280** °
